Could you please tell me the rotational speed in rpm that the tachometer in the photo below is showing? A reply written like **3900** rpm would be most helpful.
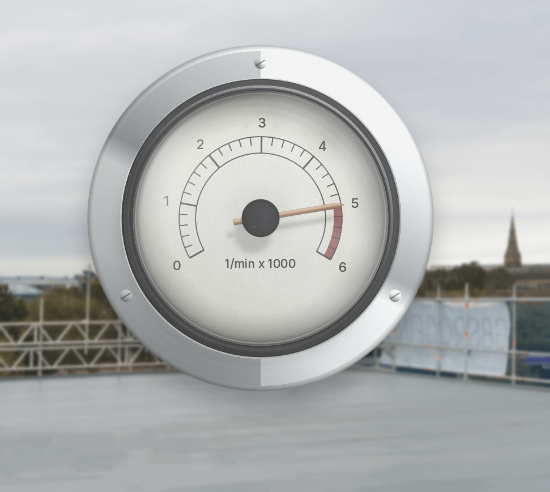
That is **5000** rpm
